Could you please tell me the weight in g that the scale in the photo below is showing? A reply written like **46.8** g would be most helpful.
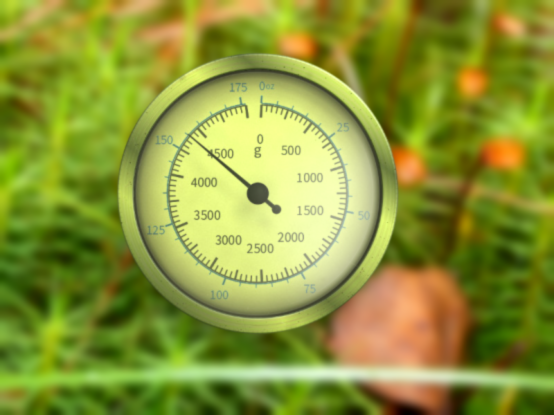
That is **4400** g
